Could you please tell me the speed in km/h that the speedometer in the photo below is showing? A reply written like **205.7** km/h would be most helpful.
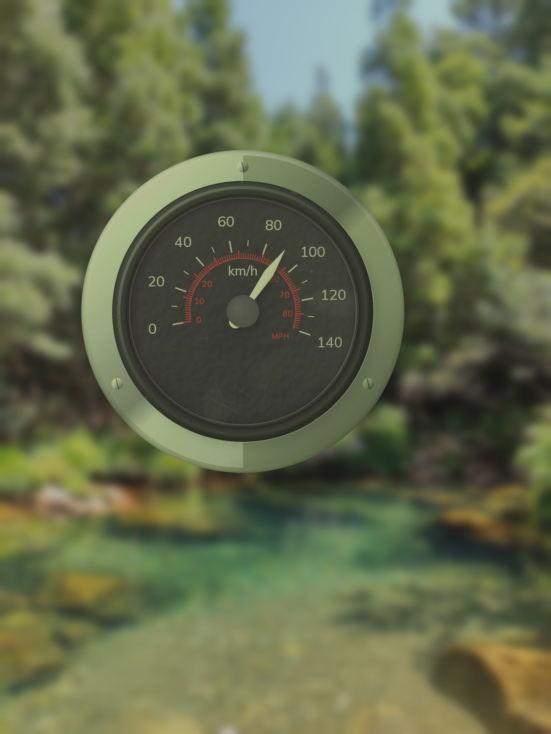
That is **90** km/h
